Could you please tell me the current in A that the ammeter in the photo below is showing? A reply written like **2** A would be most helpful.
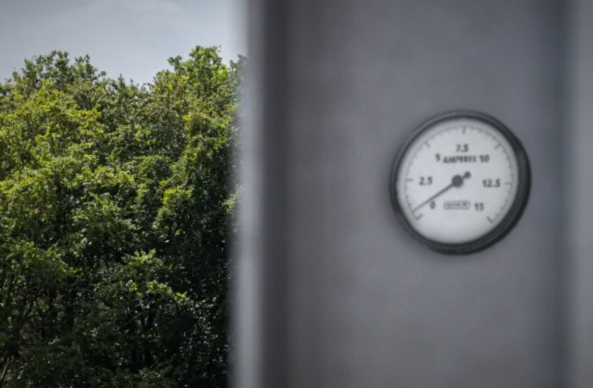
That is **0.5** A
